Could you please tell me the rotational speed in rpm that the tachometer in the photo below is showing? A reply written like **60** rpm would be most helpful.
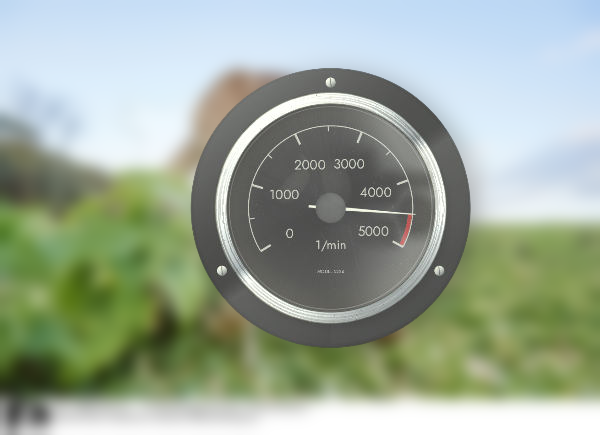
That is **4500** rpm
